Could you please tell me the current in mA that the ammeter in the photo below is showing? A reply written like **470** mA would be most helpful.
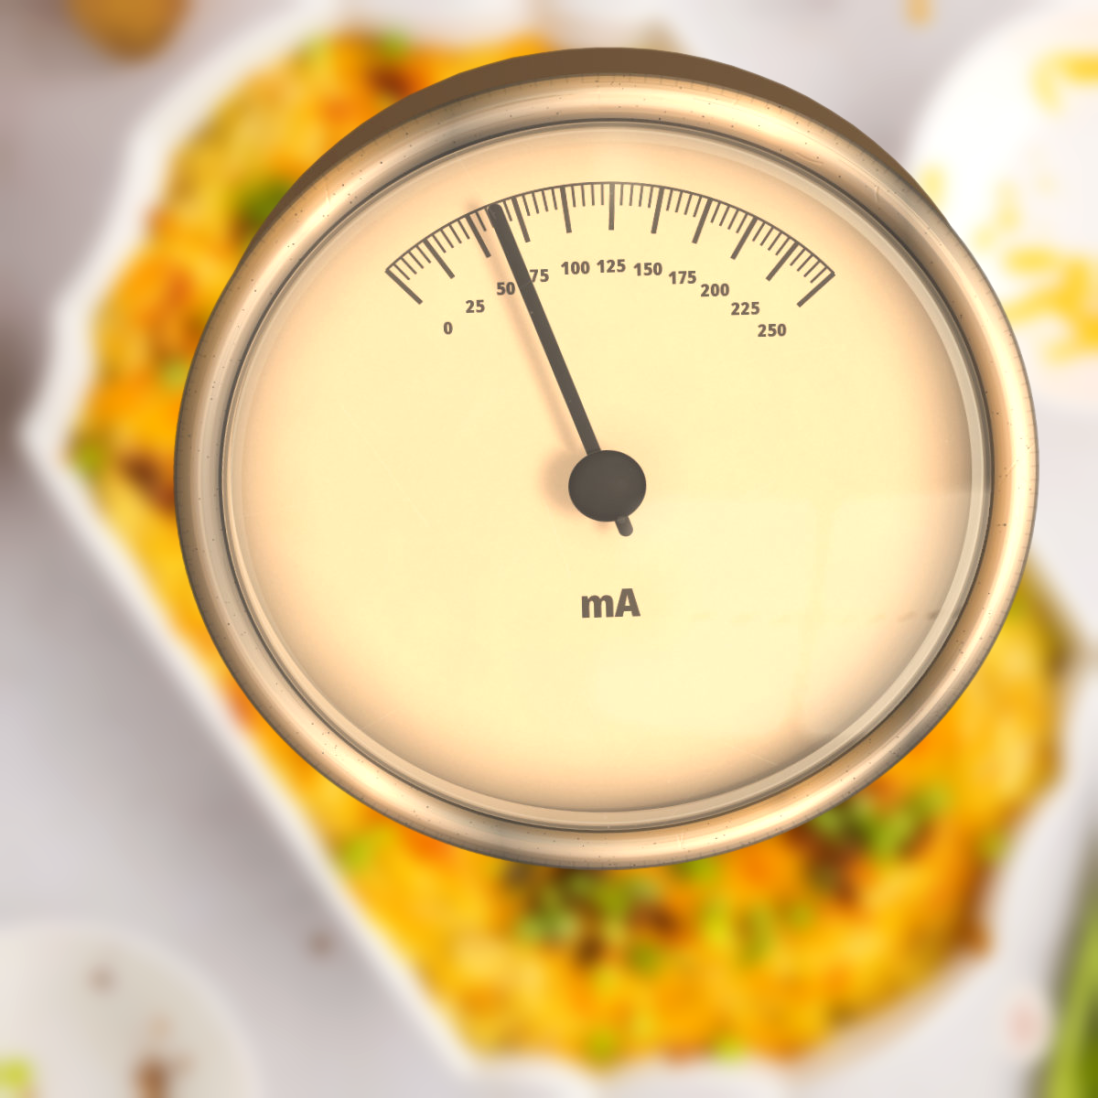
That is **65** mA
